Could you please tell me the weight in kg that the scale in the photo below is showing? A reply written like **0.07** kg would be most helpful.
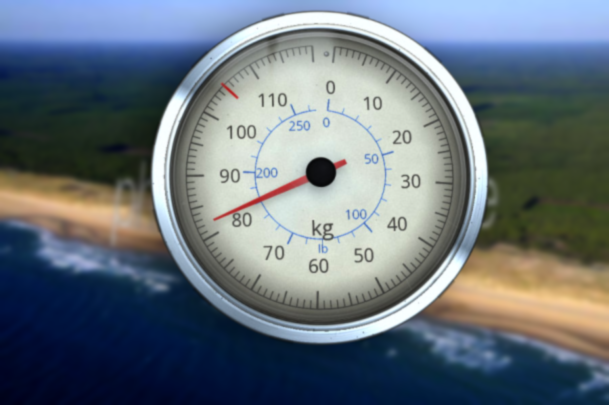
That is **82** kg
